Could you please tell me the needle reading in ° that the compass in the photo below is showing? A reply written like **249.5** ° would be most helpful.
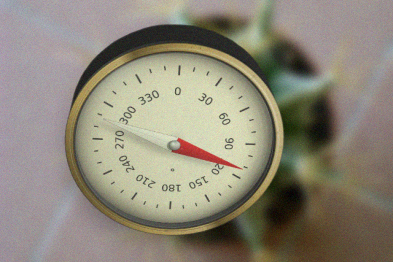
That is **110** °
